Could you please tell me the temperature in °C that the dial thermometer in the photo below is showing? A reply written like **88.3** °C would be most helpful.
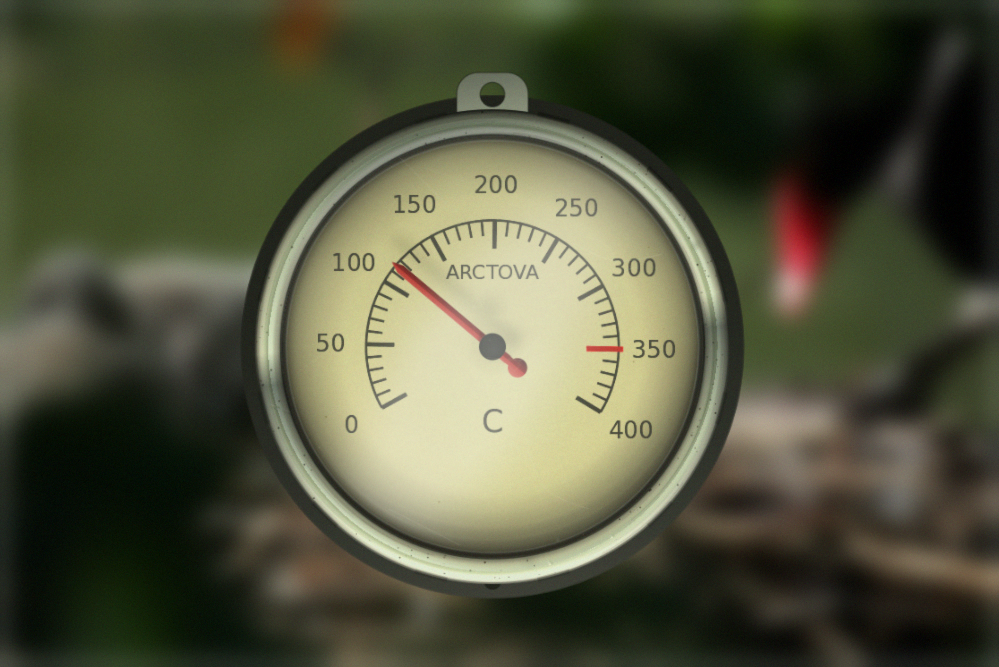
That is **115** °C
